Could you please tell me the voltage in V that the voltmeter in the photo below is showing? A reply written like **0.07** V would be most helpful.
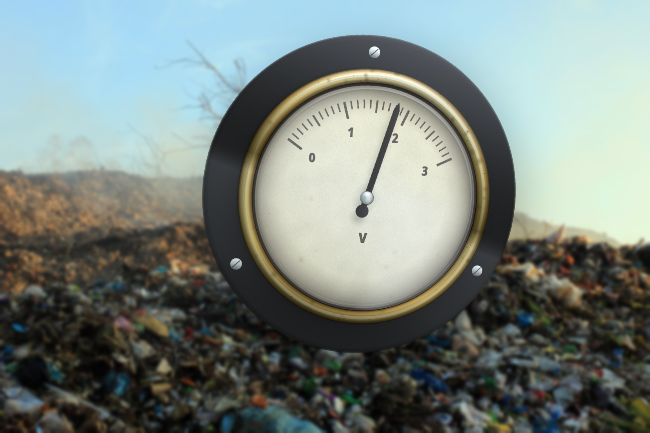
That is **1.8** V
